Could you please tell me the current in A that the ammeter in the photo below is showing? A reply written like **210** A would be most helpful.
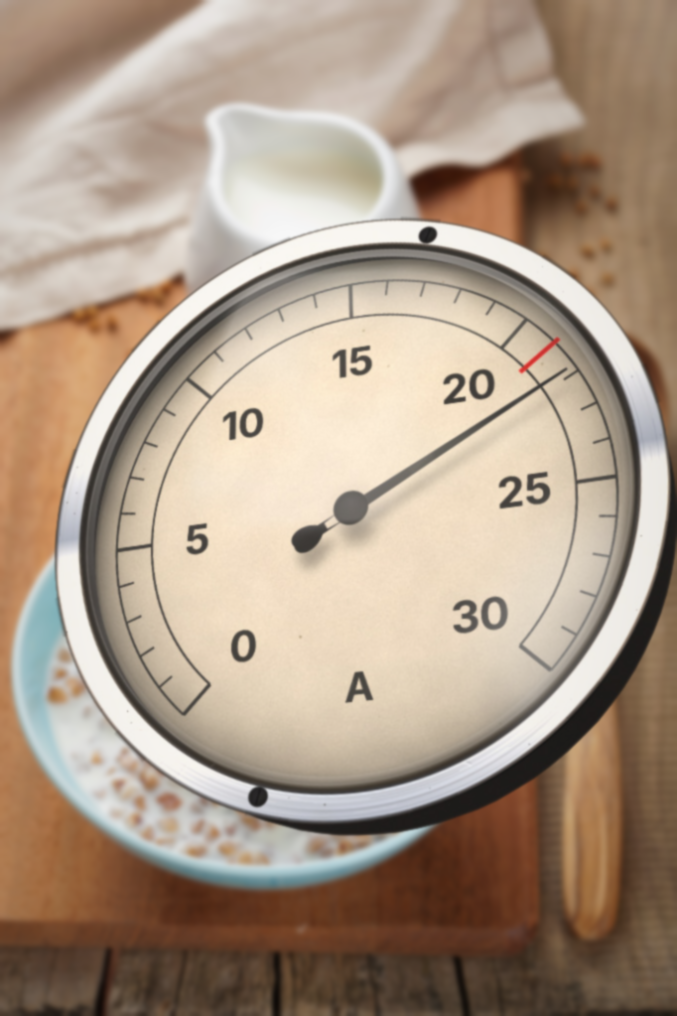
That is **22** A
